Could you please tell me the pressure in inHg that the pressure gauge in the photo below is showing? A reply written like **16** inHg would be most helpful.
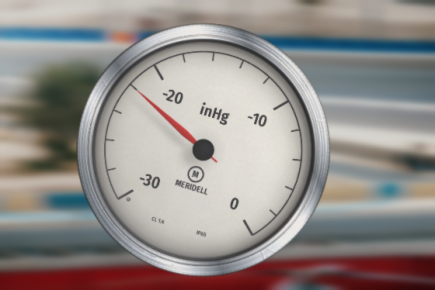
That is **-22** inHg
